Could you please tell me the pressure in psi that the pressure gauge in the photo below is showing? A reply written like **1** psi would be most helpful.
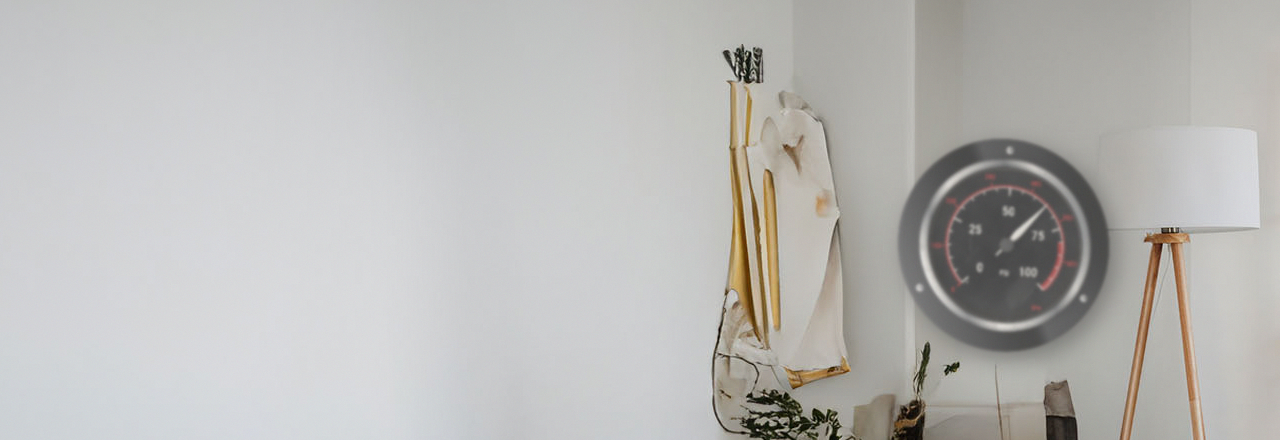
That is **65** psi
